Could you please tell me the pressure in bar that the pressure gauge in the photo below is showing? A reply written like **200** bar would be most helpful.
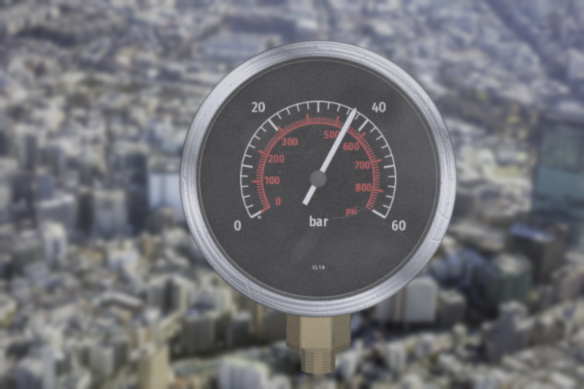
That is **37** bar
